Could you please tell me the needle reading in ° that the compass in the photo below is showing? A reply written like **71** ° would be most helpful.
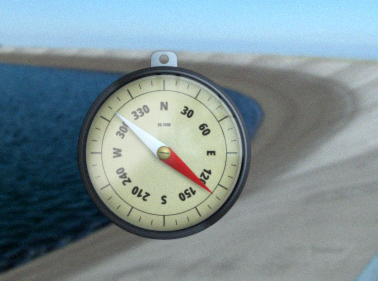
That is **130** °
